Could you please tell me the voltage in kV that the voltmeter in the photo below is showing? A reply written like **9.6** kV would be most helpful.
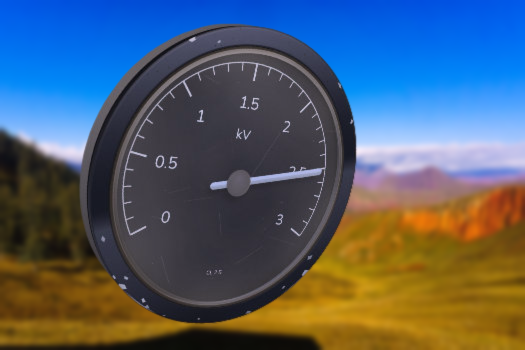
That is **2.5** kV
